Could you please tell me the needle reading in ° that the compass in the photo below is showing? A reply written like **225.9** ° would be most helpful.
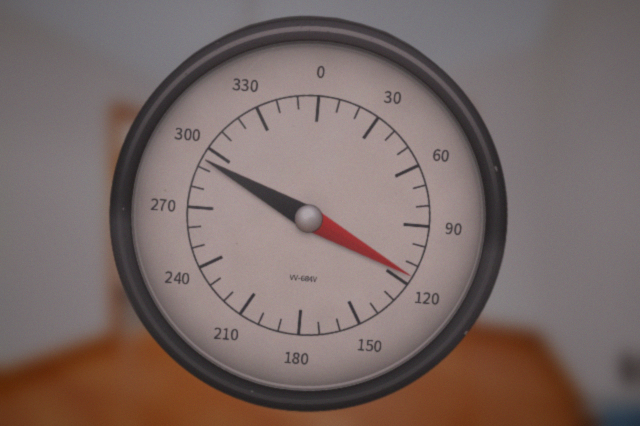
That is **115** °
